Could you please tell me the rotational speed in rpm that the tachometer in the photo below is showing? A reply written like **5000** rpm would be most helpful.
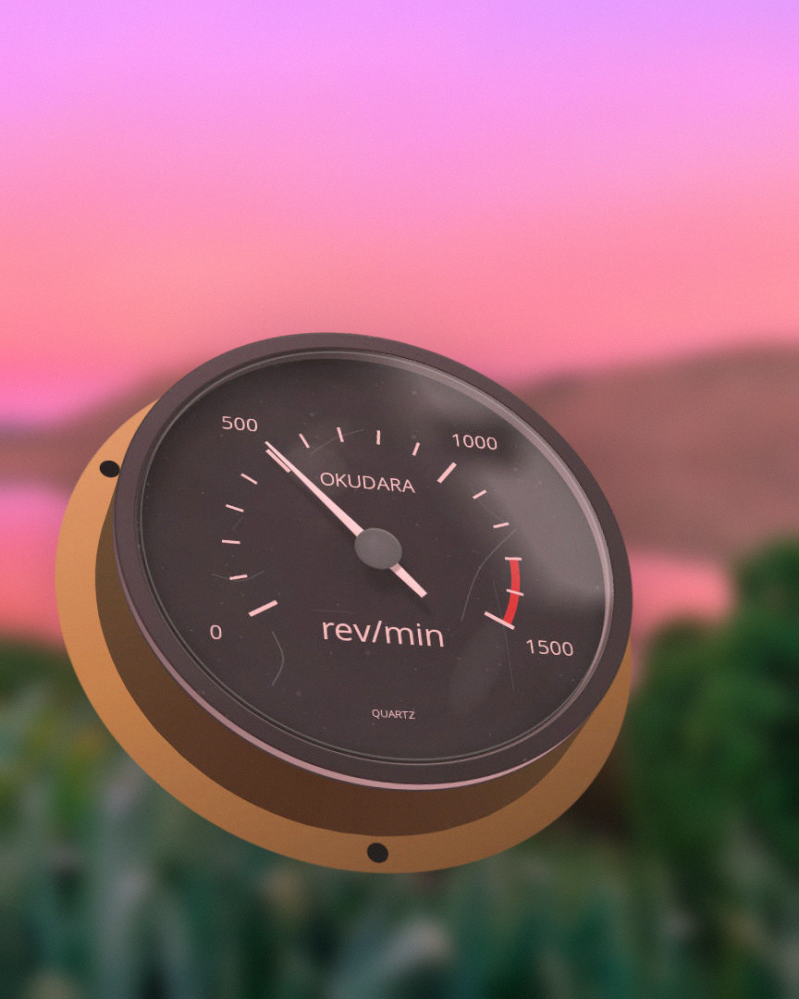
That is **500** rpm
